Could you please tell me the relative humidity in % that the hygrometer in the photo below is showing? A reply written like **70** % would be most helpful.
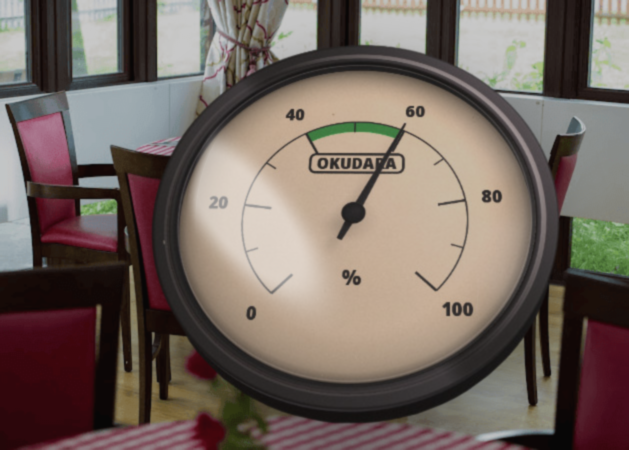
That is **60** %
